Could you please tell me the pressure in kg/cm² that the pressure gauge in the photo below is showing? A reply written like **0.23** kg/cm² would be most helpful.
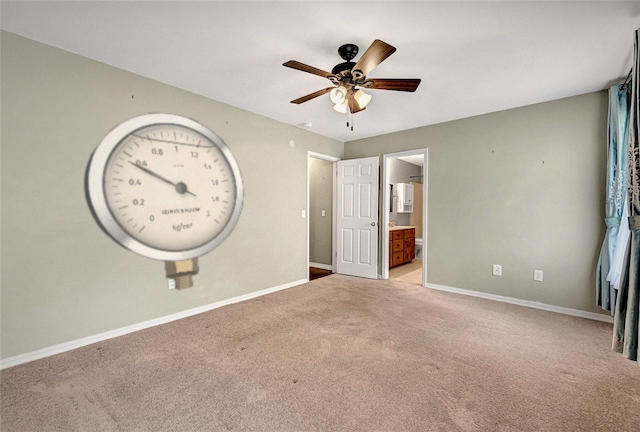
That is **0.55** kg/cm²
